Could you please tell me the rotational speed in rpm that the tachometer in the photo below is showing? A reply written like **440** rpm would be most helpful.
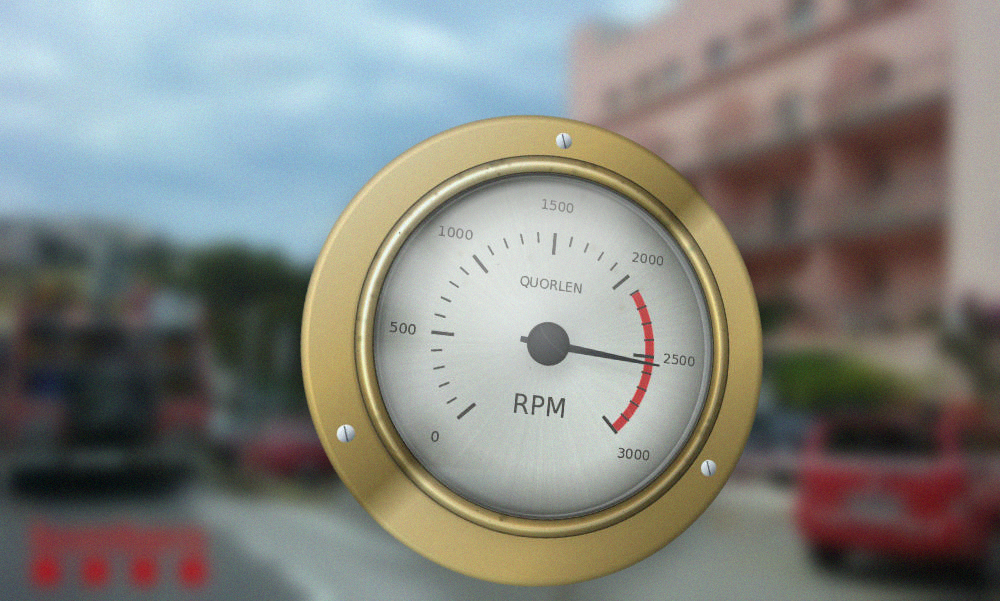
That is **2550** rpm
